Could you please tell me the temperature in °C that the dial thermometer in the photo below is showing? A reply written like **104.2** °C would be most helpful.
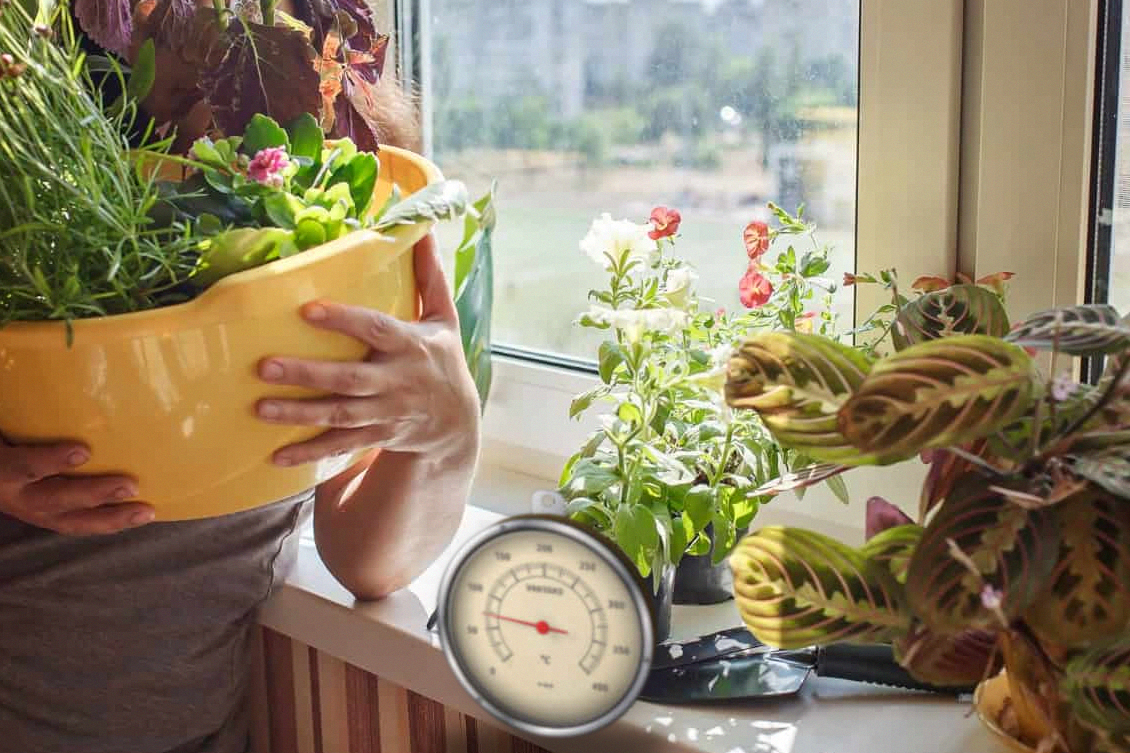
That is **75** °C
